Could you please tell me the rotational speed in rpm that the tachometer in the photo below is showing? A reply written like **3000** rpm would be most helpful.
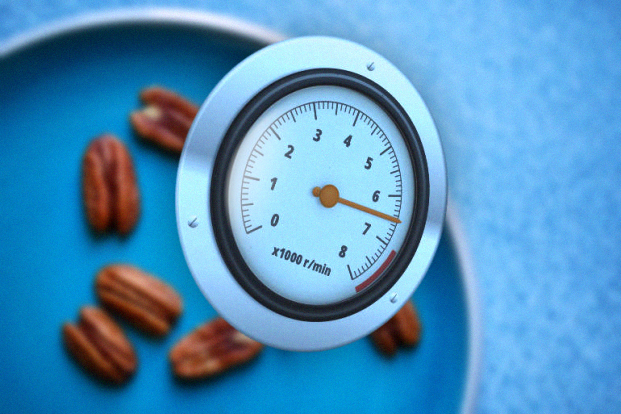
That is **6500** rpm
